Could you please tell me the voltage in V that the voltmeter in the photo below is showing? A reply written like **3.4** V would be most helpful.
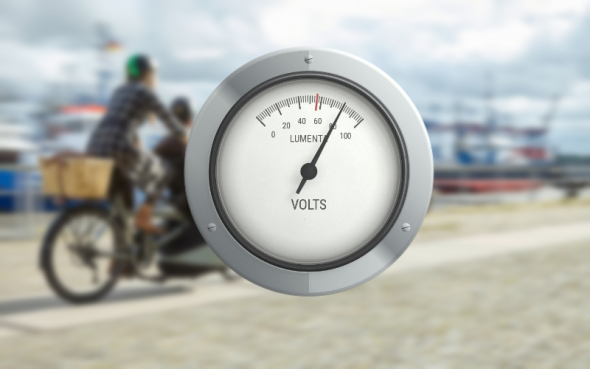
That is **80** V
